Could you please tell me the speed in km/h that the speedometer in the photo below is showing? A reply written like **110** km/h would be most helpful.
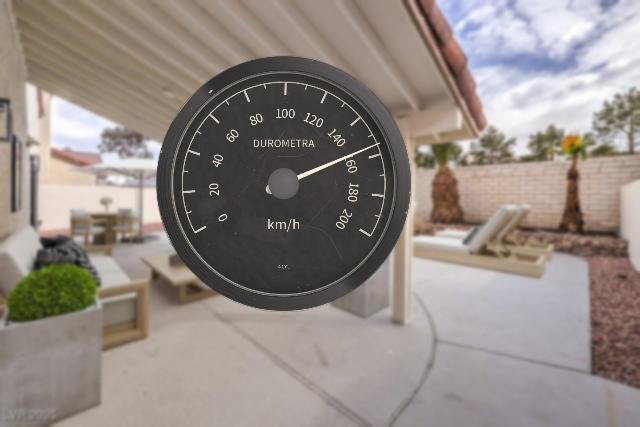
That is **155** km/h
